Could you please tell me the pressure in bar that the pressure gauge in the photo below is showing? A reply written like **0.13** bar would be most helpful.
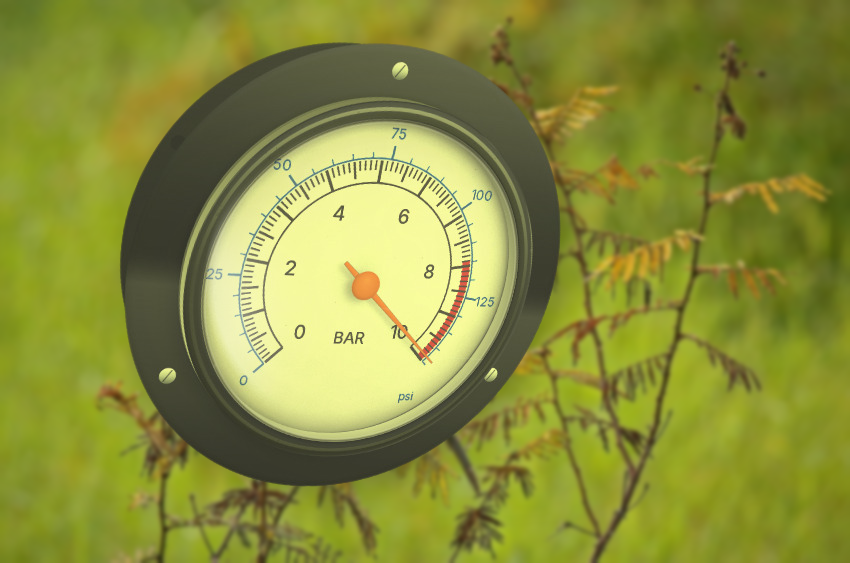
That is **9.9** bar
